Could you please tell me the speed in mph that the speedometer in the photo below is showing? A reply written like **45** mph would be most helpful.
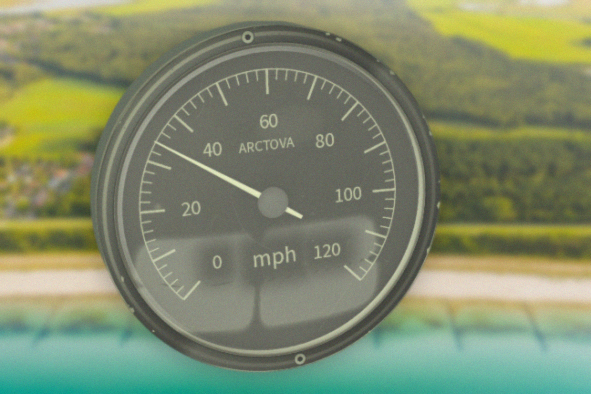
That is **34** mph
